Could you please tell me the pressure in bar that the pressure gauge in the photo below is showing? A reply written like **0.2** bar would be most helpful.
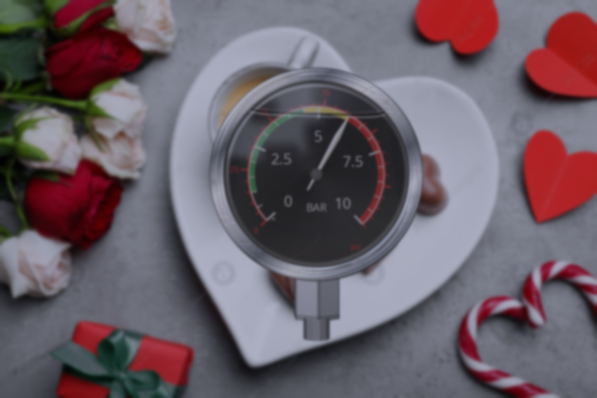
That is **6** bar
